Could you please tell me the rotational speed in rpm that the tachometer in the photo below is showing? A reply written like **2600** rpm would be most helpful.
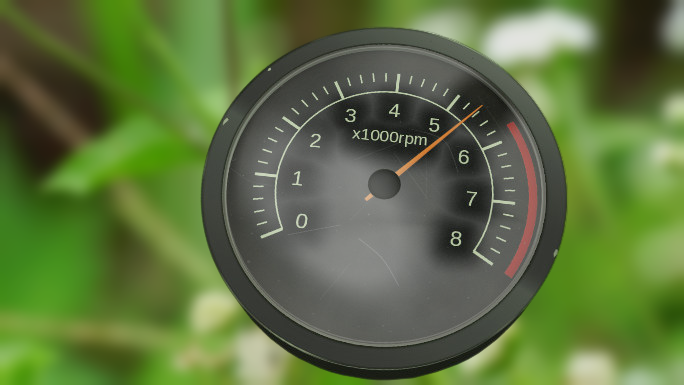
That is **5400** rpm
